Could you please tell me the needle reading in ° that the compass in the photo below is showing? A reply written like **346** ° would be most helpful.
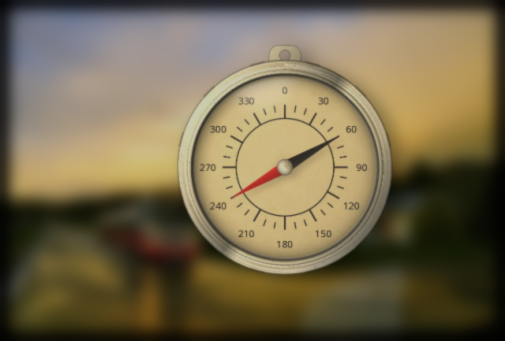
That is **240** °
